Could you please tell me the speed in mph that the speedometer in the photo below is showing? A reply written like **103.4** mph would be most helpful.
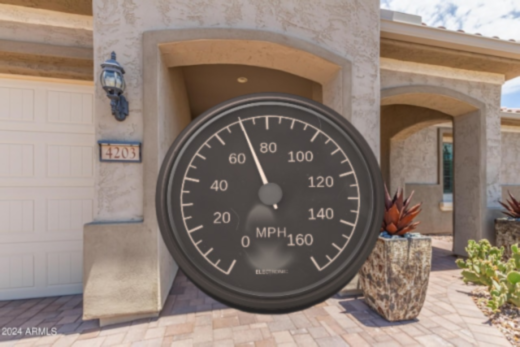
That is **70** mph
